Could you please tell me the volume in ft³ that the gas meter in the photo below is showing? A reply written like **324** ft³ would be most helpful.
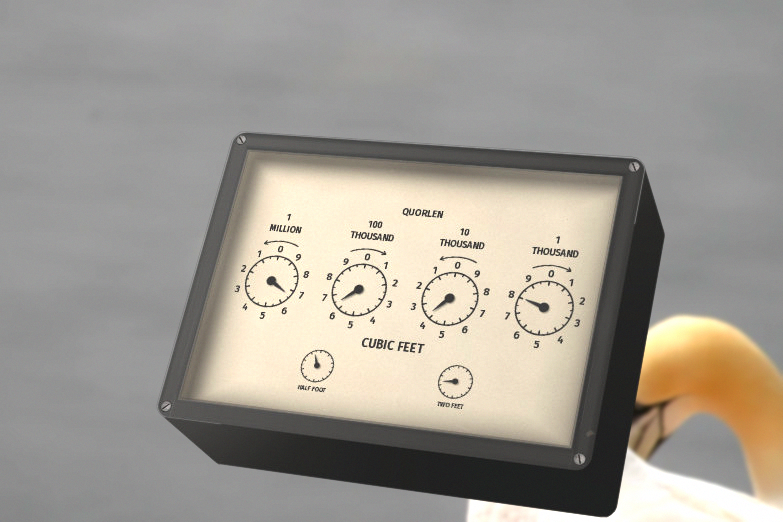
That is **663800** ft³
